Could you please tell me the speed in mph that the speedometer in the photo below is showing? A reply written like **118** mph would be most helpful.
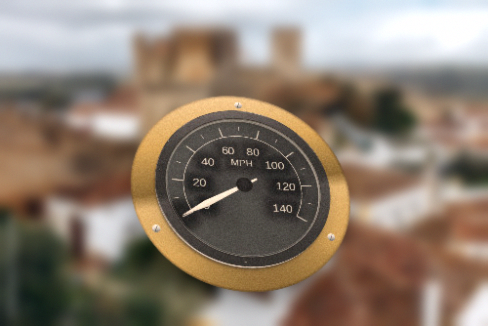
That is **0** mph
